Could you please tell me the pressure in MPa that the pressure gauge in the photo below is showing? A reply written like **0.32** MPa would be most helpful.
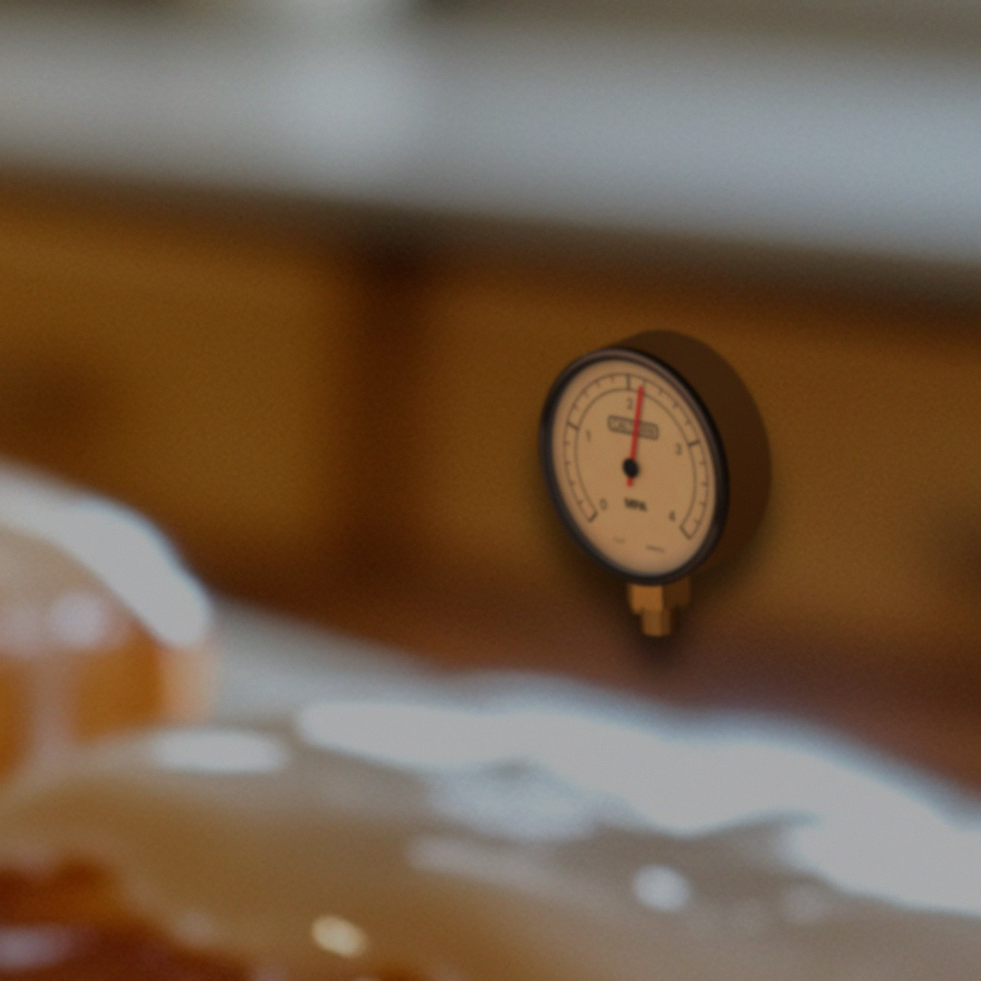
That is **2.2** MPa
